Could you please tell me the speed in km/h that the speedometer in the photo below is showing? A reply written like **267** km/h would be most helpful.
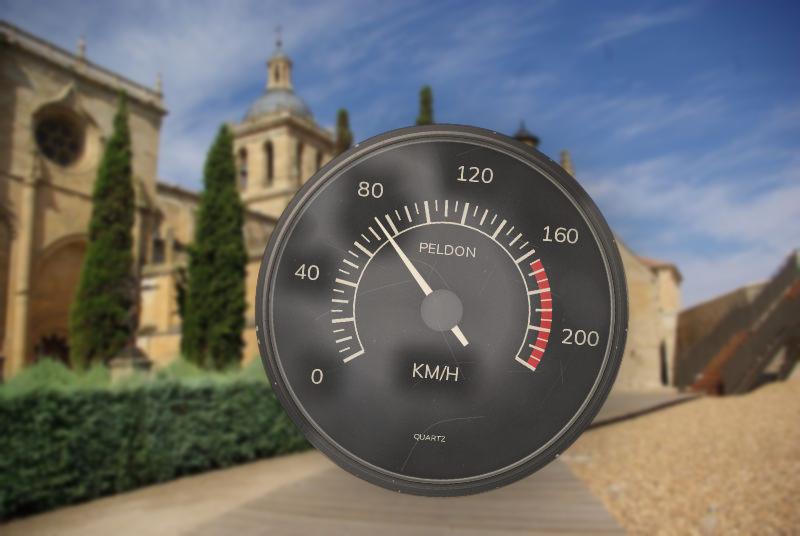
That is **75** km/h
